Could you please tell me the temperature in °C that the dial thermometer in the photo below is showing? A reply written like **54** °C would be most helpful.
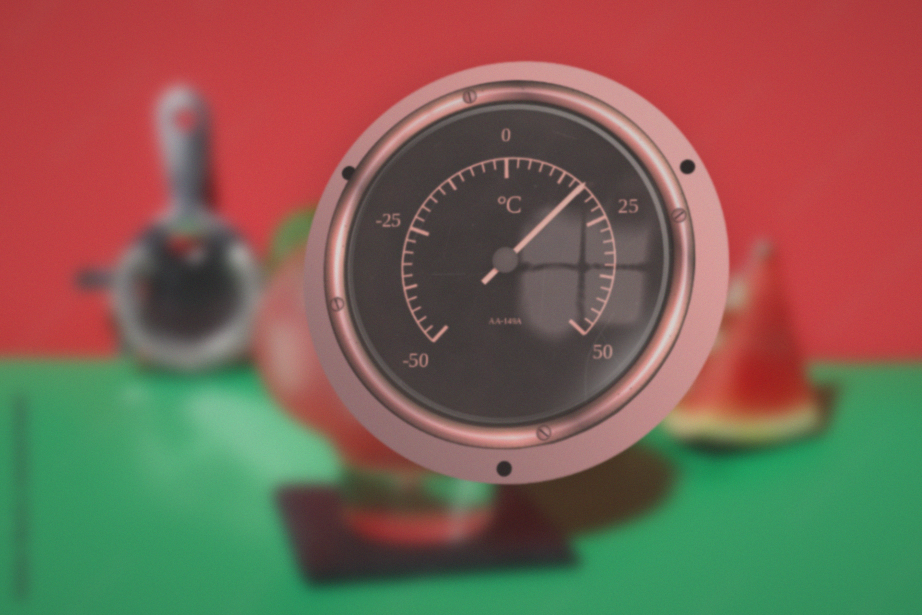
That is **17.5** °C
